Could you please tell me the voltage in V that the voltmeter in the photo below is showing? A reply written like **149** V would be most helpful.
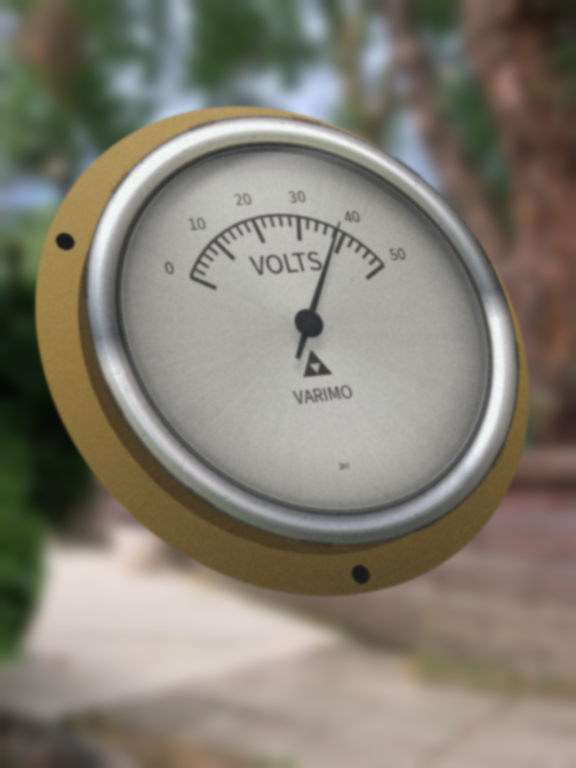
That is **38** V
